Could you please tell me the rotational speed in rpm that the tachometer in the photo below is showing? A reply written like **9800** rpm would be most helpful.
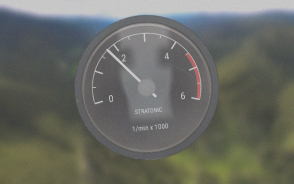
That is **1750** rpm
